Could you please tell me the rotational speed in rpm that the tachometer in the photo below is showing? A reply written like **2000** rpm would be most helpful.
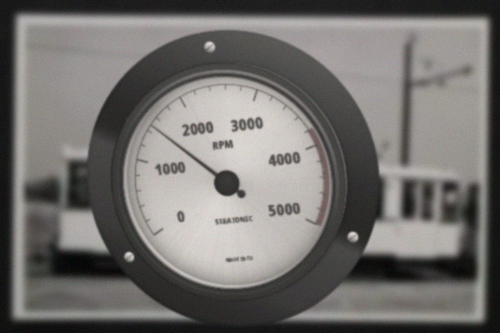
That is **1500** rpm
